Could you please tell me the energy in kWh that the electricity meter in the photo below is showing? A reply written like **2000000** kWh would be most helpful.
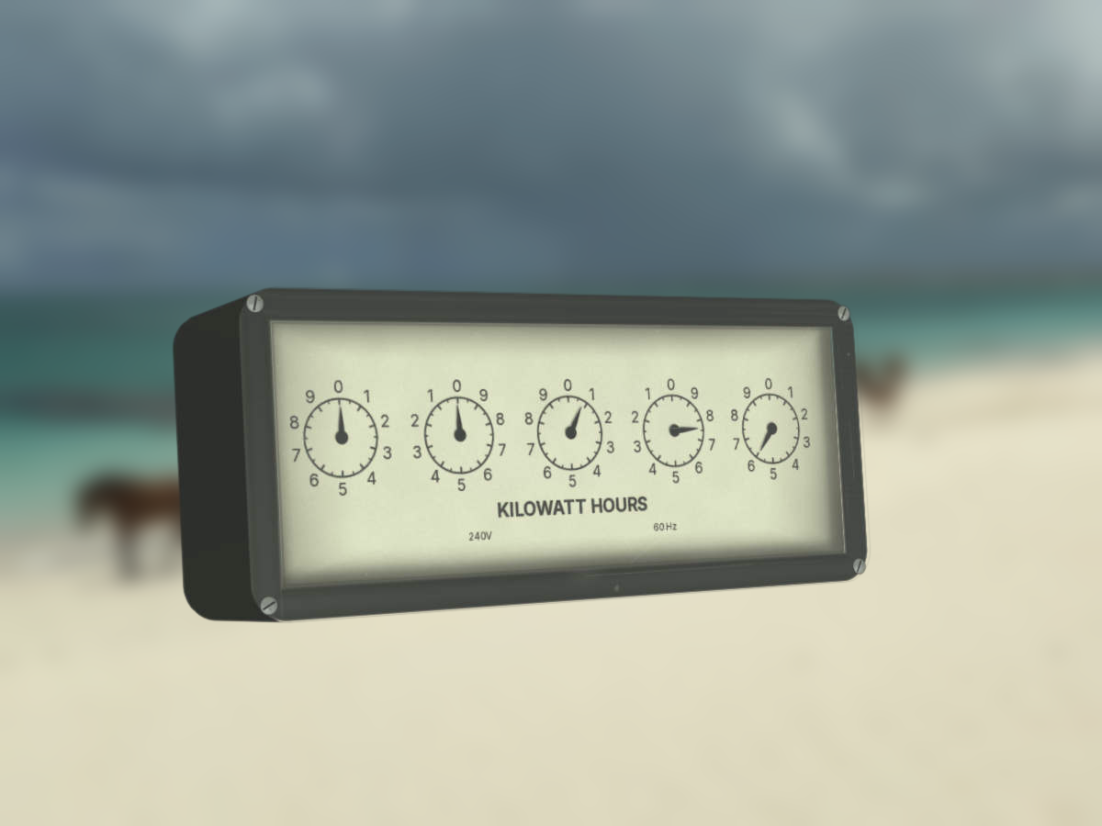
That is **76** kWh
